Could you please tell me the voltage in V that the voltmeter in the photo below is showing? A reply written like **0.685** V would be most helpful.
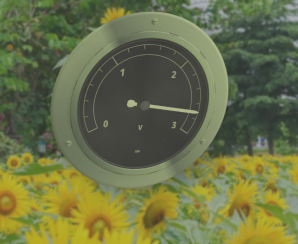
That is **2.7** V
